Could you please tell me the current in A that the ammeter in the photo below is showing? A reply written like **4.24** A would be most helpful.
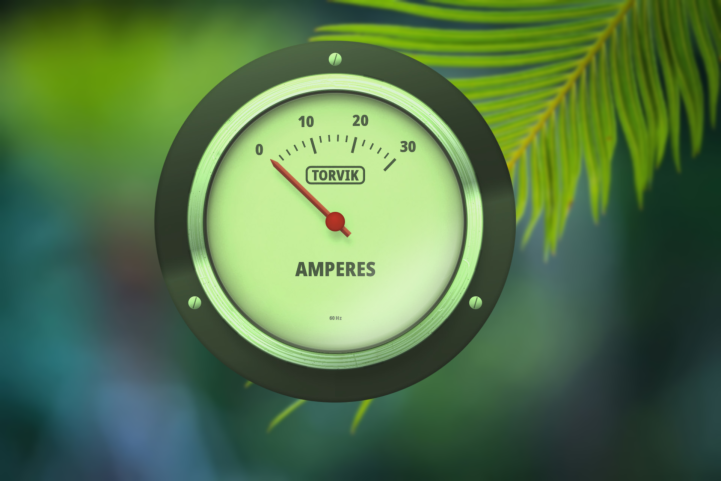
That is **0** A
